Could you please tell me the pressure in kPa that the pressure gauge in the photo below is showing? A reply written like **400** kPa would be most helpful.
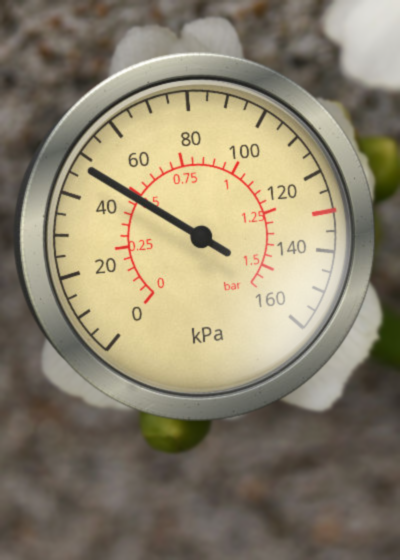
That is **47.5** kPa
